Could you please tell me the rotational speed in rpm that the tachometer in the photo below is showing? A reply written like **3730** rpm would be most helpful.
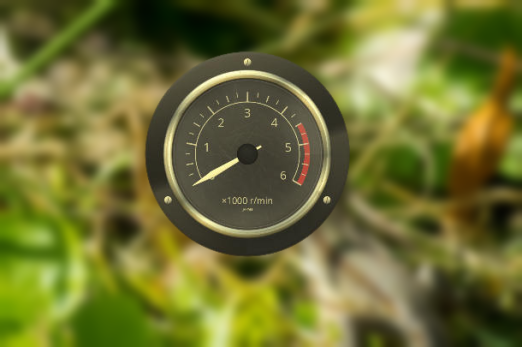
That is **0** rpm
